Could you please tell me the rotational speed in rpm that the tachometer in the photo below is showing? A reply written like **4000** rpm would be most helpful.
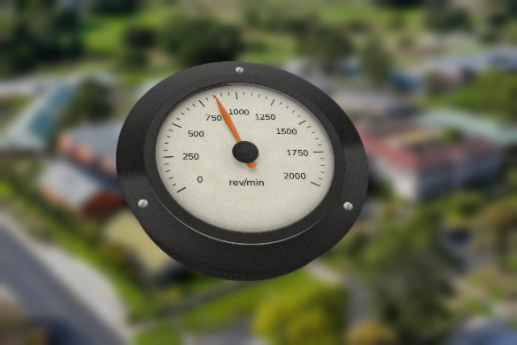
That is **850** rpm
